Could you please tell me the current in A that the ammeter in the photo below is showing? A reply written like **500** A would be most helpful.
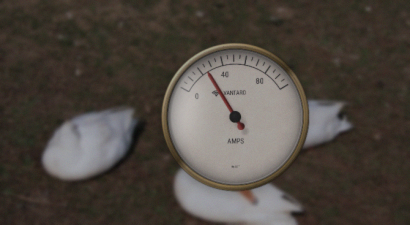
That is **25** A
